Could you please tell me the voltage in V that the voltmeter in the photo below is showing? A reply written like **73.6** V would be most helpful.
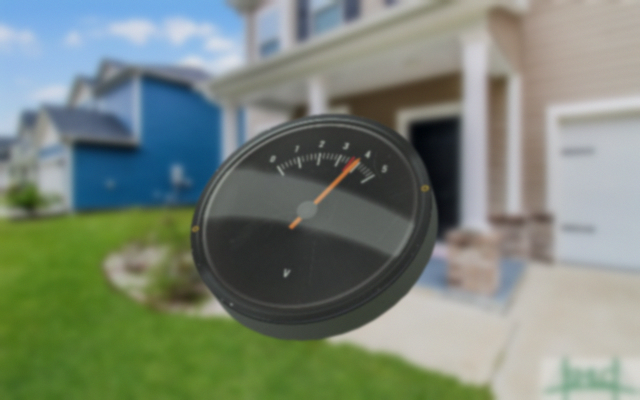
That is **4** V
